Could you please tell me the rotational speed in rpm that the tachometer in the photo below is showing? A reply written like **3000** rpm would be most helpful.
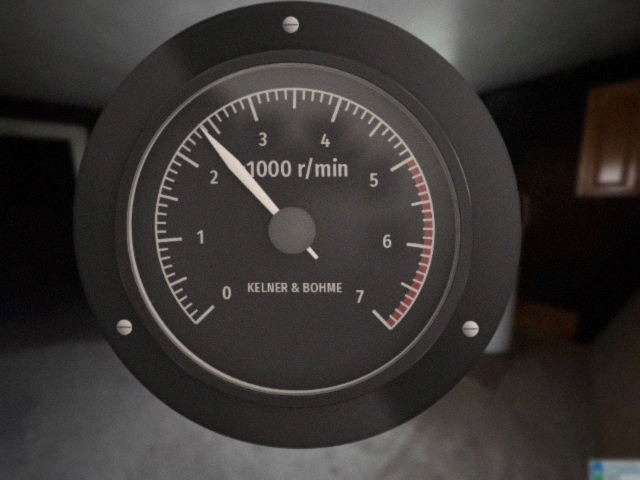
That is **2400** rpm
